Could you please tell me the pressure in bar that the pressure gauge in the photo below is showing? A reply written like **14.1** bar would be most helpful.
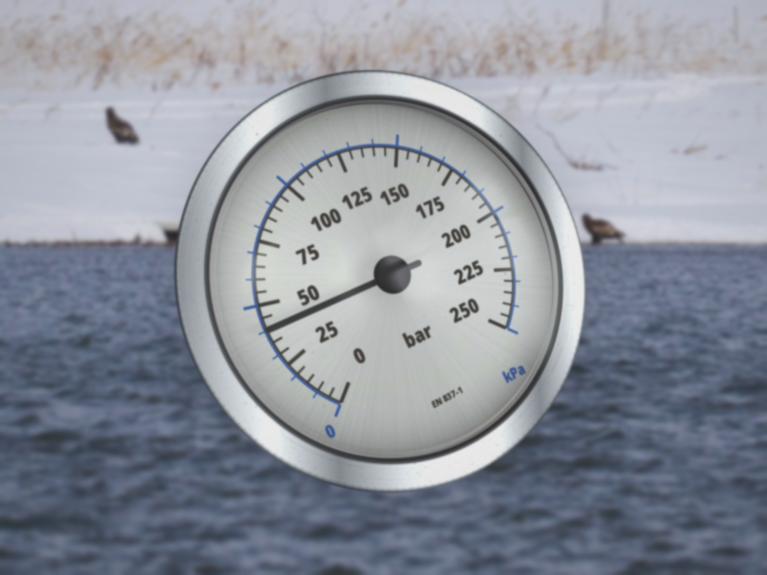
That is **40** bar
